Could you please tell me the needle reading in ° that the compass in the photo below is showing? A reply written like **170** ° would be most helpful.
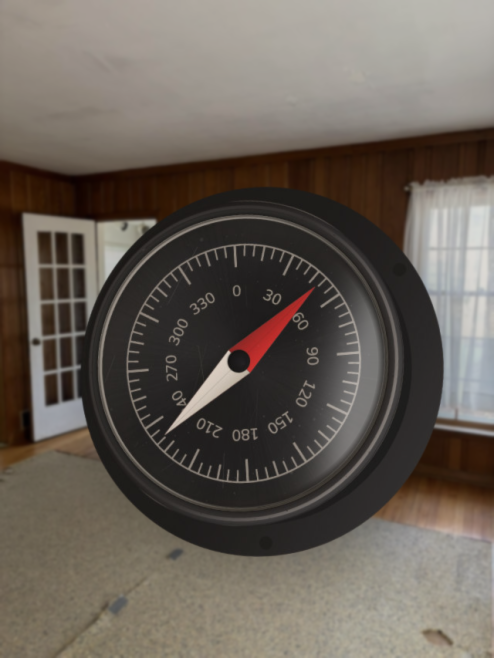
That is **50** °
